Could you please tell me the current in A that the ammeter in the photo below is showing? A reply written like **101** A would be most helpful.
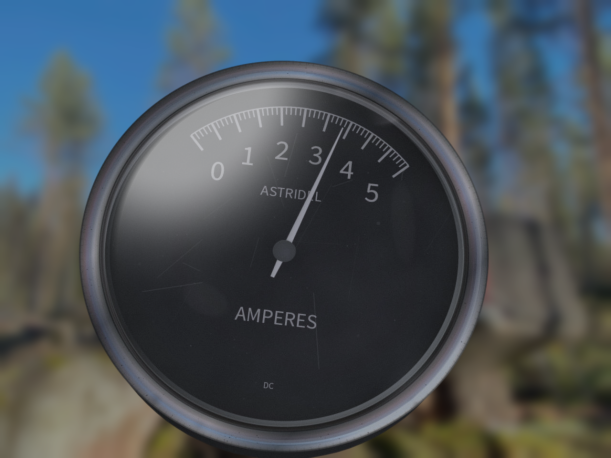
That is **3.4** A
